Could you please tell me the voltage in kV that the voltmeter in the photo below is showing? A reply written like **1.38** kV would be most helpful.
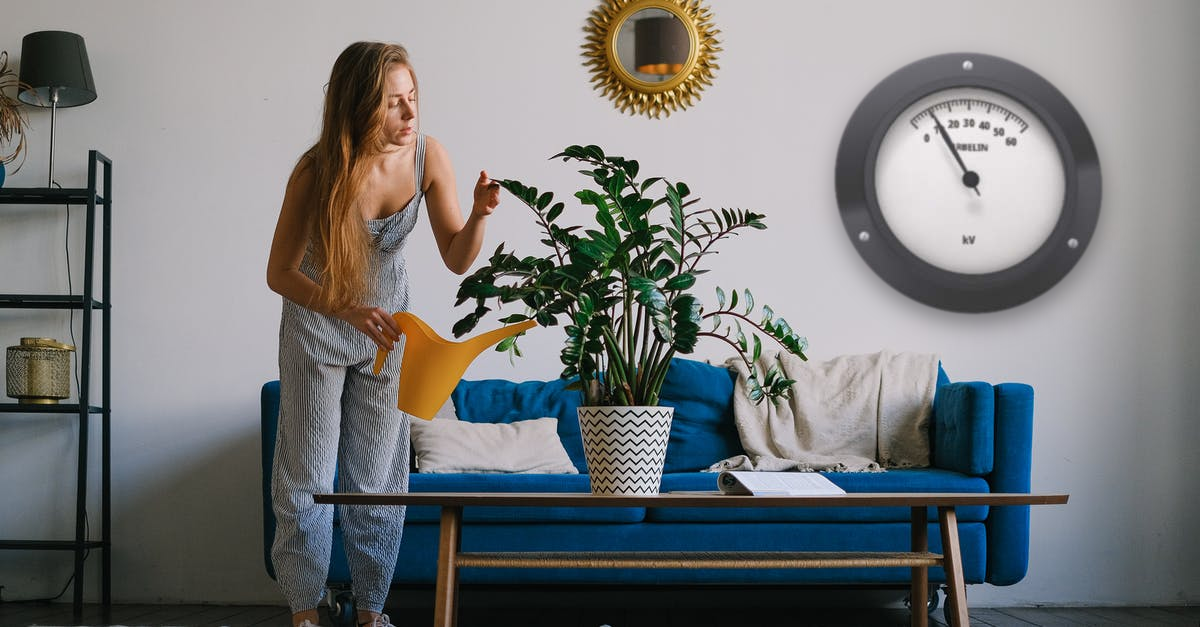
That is **10** kV
